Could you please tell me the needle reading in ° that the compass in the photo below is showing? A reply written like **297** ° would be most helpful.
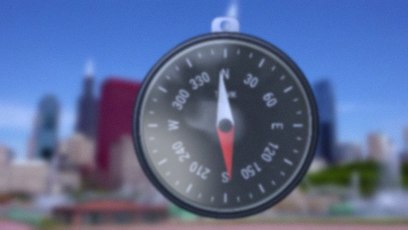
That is **175** °
